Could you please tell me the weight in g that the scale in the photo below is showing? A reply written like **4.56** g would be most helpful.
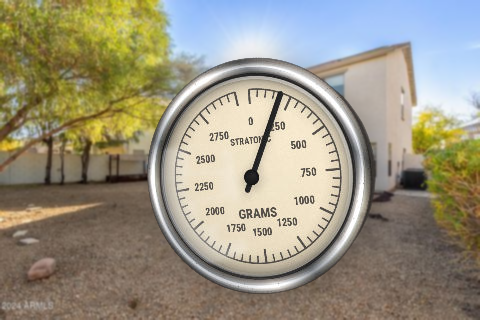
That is **200** g
